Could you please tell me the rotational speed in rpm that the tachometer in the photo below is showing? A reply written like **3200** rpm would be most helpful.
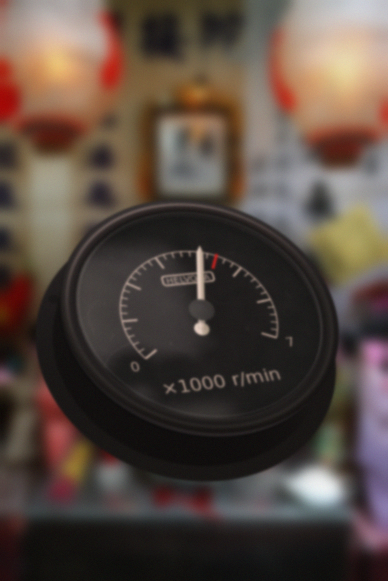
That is **4000** rpm
